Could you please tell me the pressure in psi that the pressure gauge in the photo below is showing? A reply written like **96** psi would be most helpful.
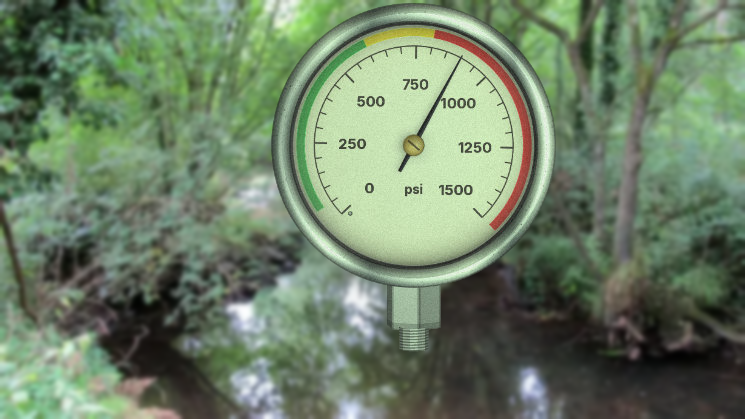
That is **900** psi
